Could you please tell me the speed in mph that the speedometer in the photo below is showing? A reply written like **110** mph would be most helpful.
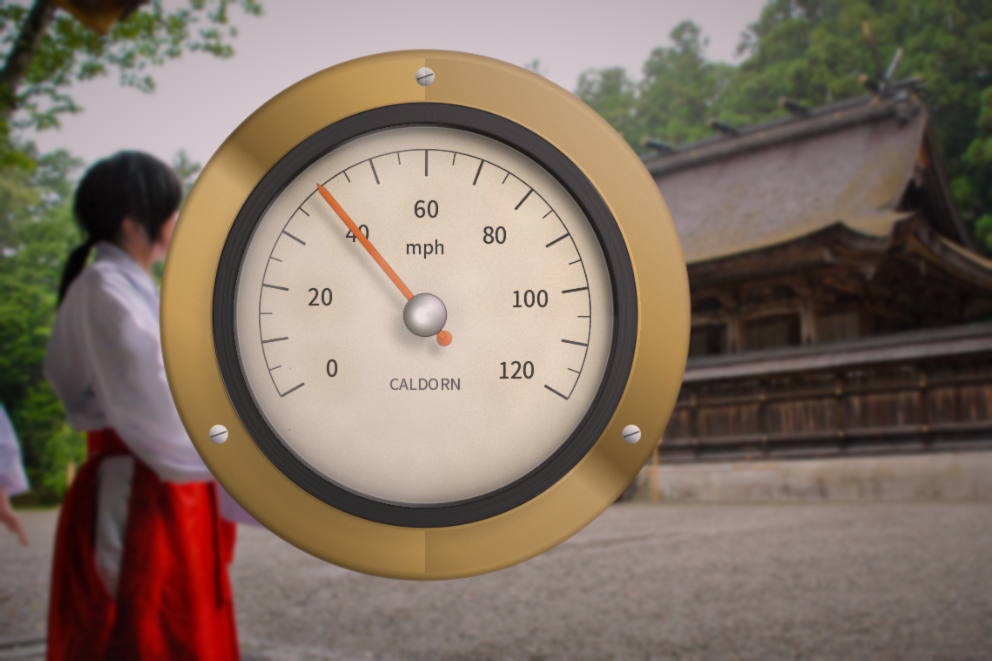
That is **40** mph
